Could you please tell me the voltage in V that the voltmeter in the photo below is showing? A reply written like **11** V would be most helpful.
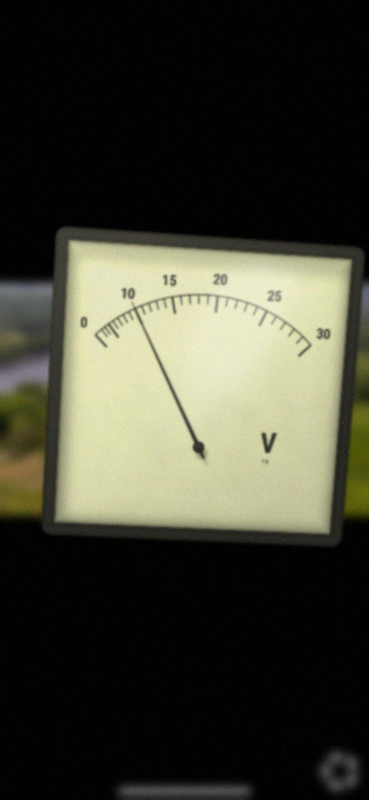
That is **10** V
